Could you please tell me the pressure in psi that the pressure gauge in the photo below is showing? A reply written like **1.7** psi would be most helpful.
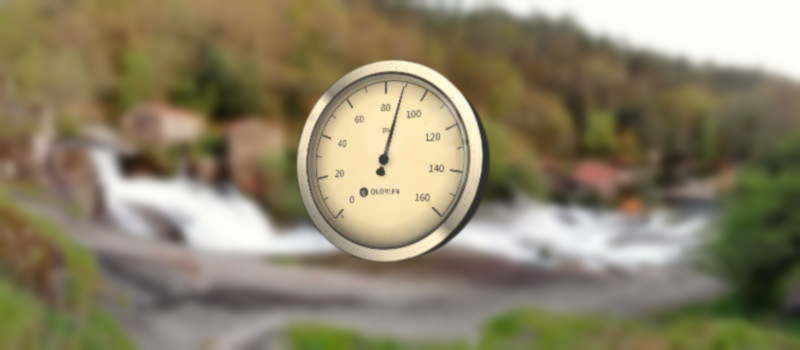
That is **90** psi
